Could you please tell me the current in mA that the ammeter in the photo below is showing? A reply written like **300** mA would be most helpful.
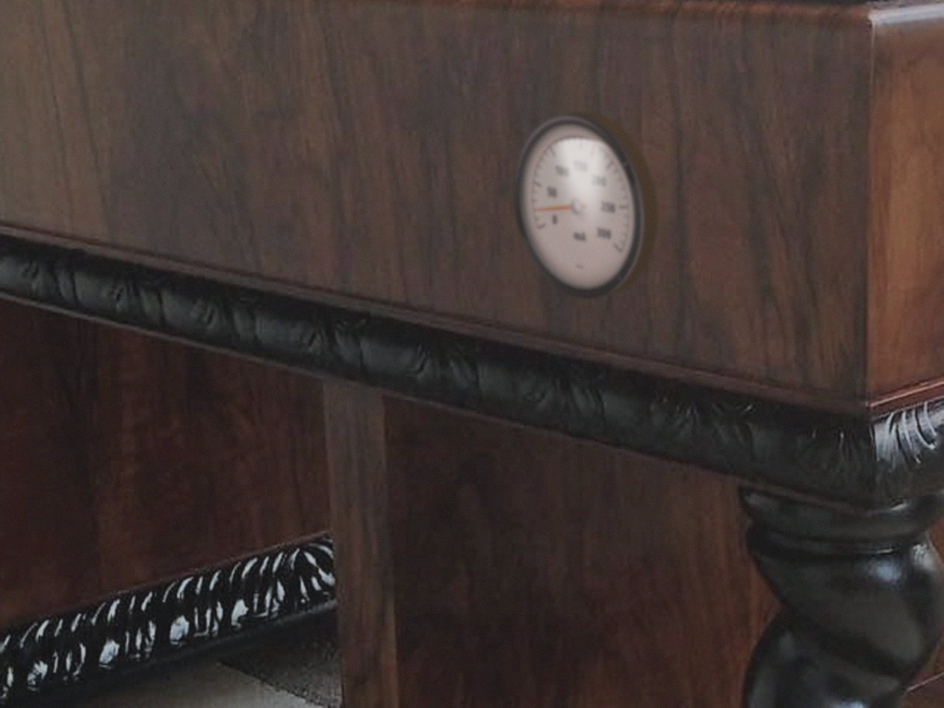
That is **20** mA
